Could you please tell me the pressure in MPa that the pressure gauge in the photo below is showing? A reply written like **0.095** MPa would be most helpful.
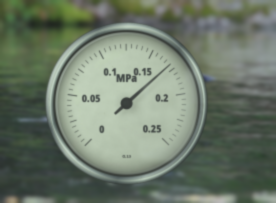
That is **0.17** MPa
